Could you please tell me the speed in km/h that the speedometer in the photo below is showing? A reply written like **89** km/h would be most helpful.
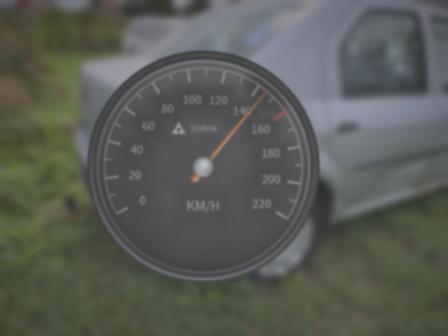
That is **145** km/h
